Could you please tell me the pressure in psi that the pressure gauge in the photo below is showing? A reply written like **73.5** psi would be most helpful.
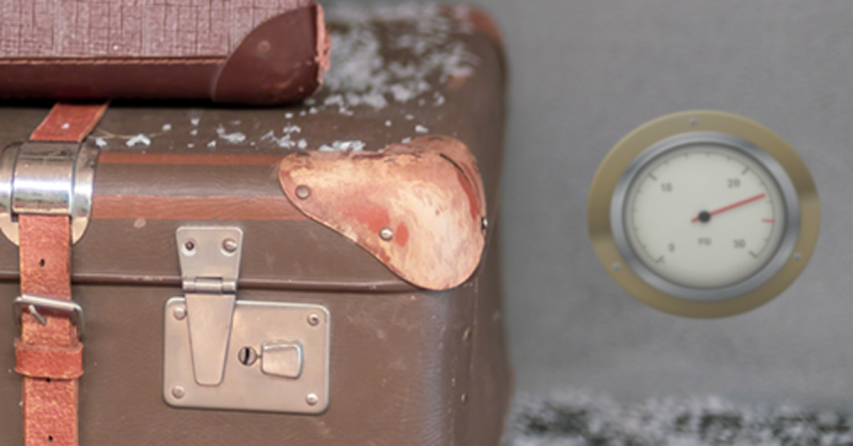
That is **23** psi
